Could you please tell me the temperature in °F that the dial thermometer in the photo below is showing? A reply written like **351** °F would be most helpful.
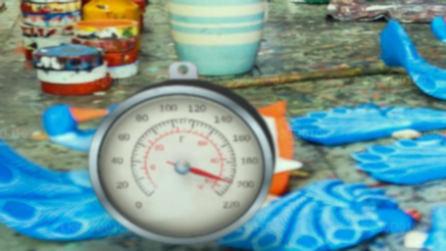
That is **200** °F
